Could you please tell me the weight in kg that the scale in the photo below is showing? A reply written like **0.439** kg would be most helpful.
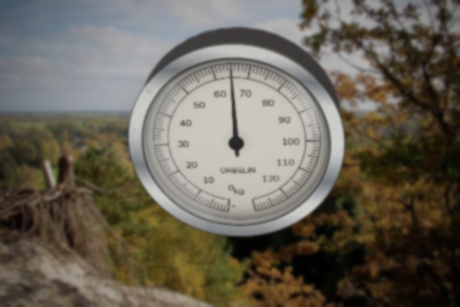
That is **65** kg
